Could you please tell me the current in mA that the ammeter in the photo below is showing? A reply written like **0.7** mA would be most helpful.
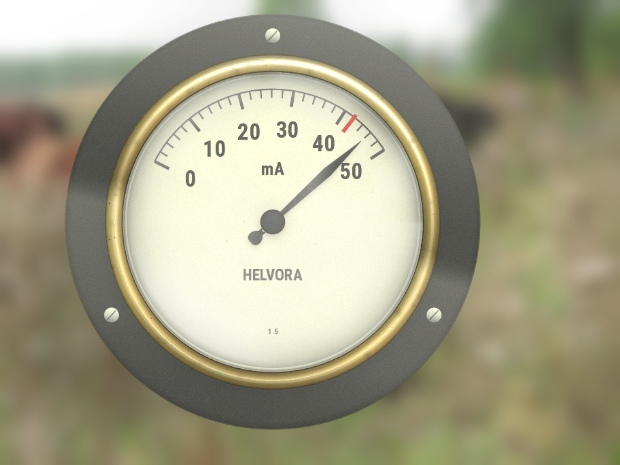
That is **46** mA
